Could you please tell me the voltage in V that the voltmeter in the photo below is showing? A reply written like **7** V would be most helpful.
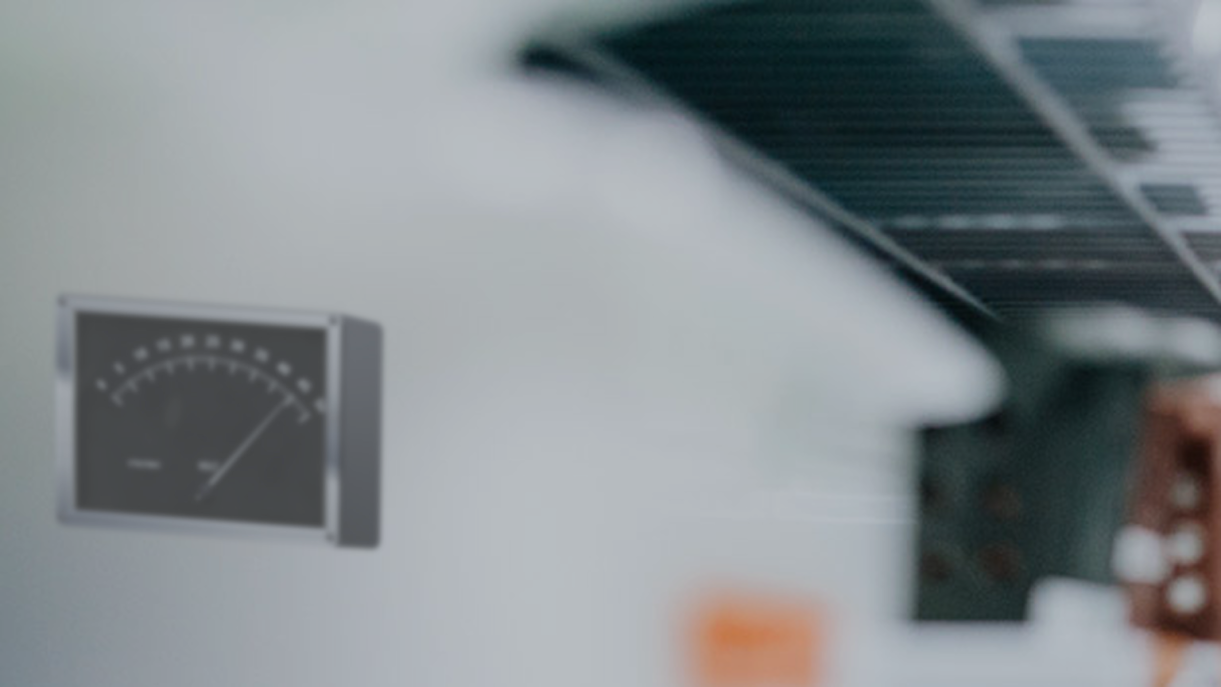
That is **45** V
